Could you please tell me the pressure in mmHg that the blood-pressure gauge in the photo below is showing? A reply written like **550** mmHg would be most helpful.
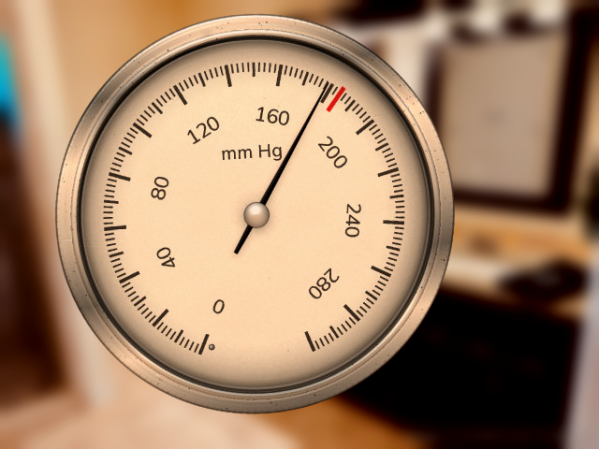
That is **178** mmHg
